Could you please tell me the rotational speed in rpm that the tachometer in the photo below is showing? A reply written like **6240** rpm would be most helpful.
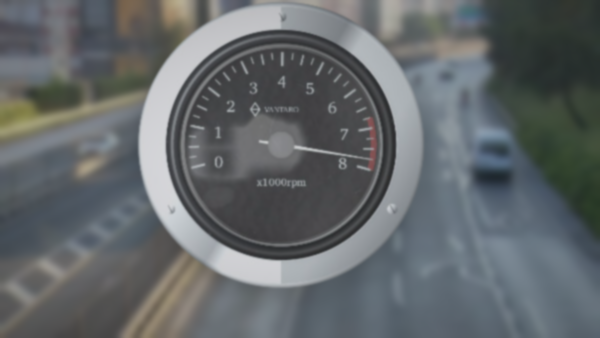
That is **7750** rpm
